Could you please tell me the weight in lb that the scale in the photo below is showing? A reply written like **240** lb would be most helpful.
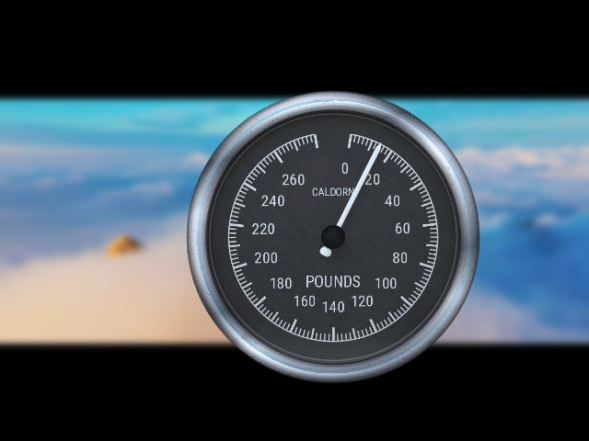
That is **14** lb
